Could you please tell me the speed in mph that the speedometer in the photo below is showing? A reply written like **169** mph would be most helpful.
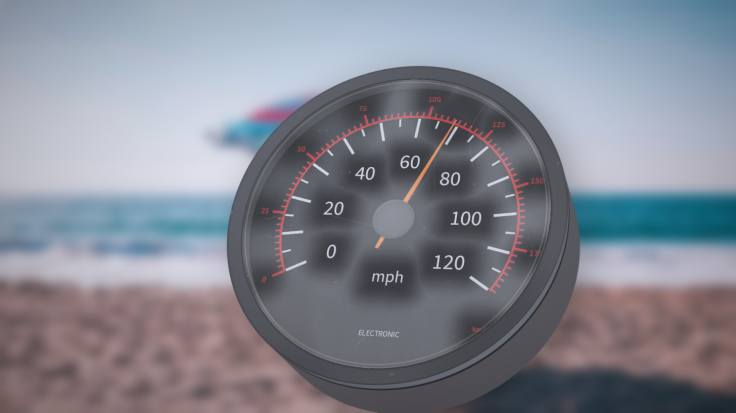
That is **70** mph
